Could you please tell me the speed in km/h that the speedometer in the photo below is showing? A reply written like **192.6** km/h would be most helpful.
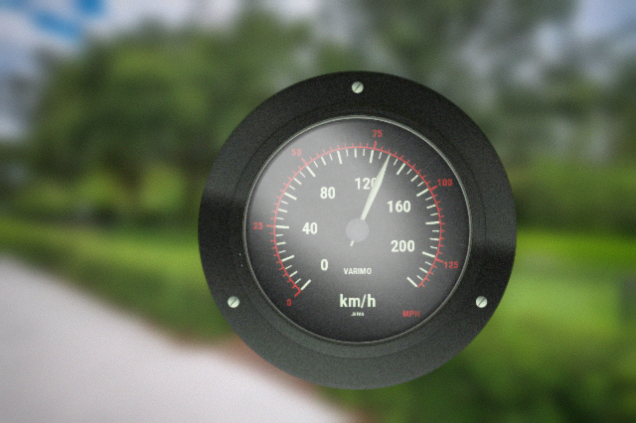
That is **130** km/h
